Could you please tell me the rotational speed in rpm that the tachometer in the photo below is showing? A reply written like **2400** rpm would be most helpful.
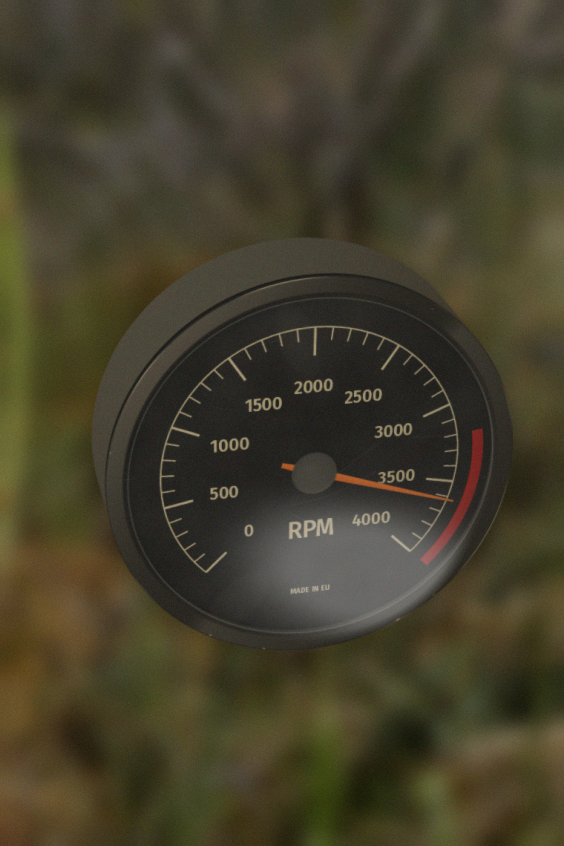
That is **3600** rpm
